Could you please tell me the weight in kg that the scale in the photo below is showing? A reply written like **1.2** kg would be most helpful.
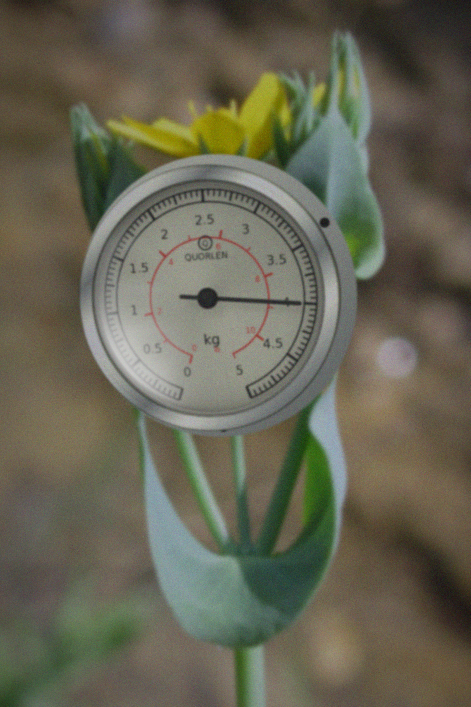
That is **4** kg
